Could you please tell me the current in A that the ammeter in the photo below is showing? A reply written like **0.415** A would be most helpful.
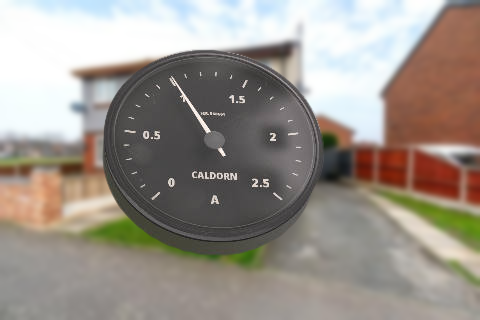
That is **1** A
